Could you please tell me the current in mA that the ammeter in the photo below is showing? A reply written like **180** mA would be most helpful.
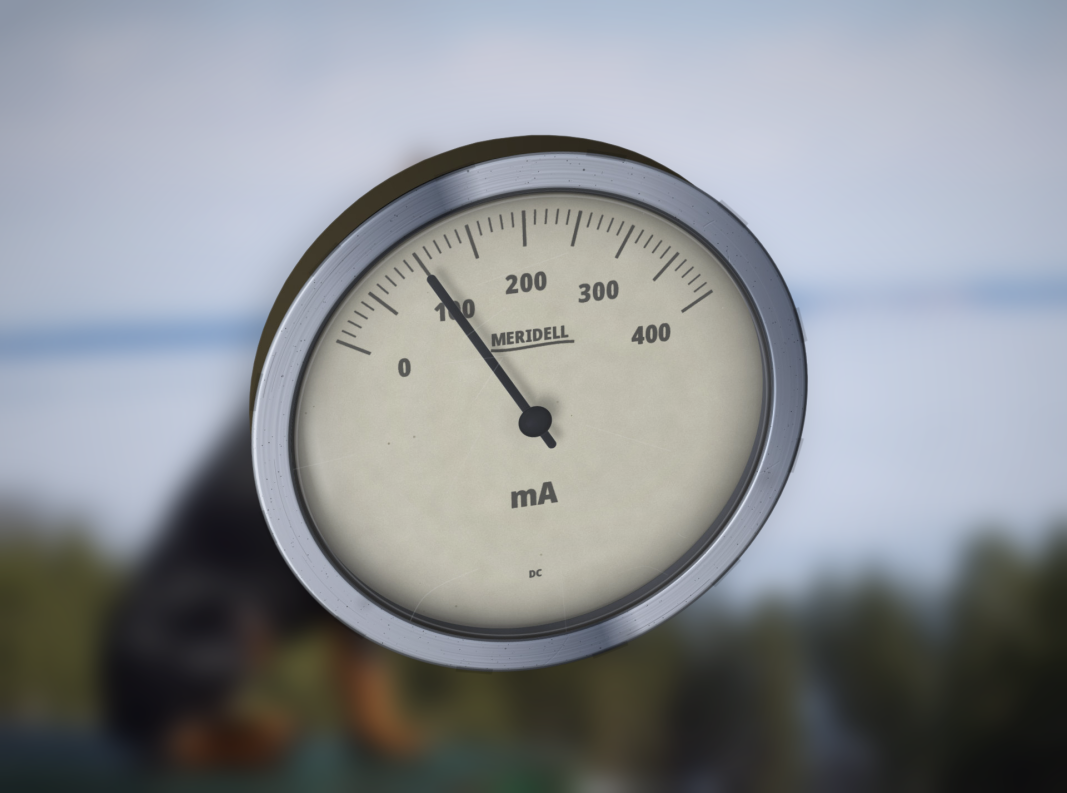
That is **100** mA
